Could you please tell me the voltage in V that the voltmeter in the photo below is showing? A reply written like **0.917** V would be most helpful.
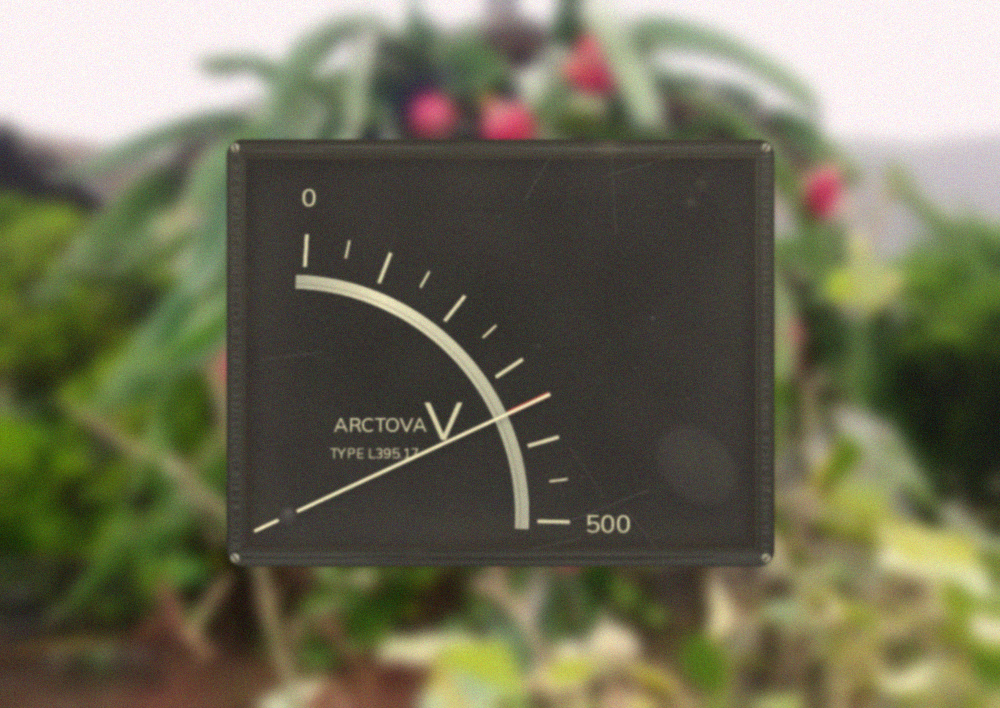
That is **350** V
